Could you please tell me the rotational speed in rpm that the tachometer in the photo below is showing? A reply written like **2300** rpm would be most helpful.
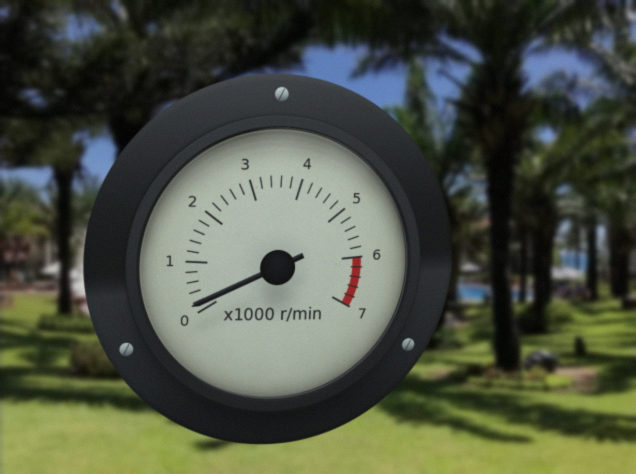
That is **200** rpm
